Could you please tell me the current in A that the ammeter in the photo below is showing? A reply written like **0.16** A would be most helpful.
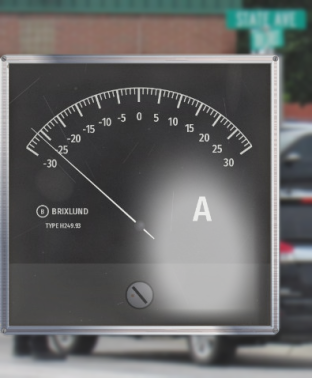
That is **-26** A
